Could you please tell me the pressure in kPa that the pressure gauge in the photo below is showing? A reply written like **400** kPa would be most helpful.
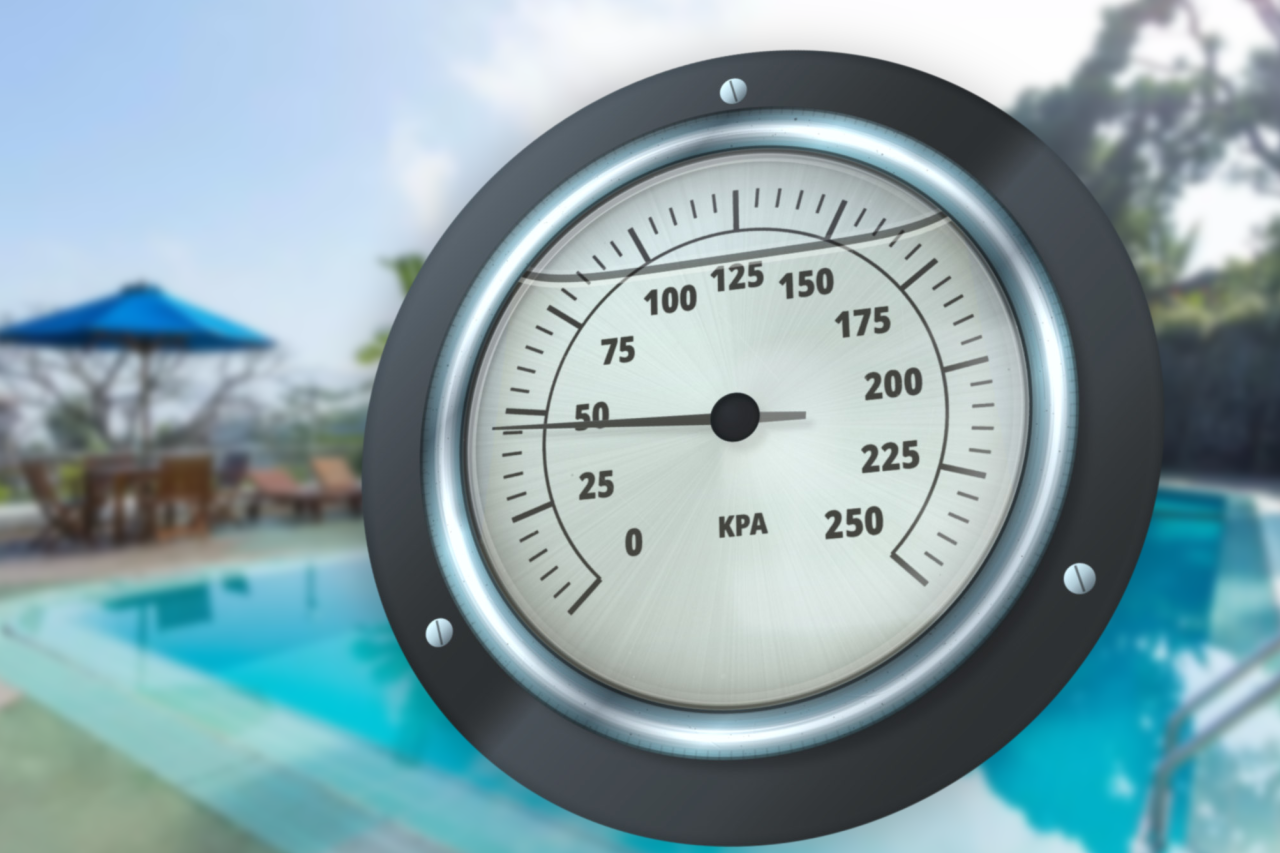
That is **45** kPa
